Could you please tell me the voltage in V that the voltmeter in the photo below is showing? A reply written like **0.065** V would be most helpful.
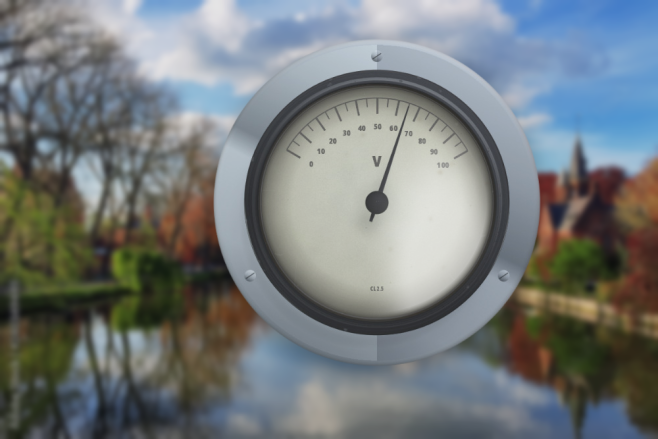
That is **65** V
